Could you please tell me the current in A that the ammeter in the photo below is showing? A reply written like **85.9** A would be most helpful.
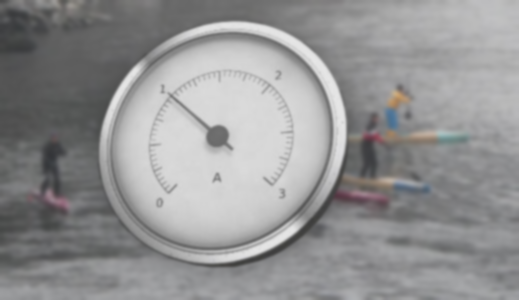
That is **1** A
